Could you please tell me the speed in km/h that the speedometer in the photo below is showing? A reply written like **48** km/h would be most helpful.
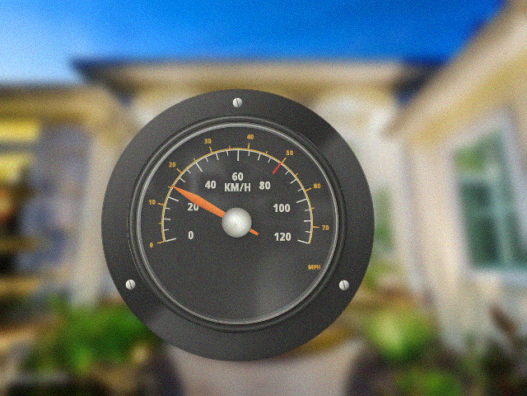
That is **25** km/h
